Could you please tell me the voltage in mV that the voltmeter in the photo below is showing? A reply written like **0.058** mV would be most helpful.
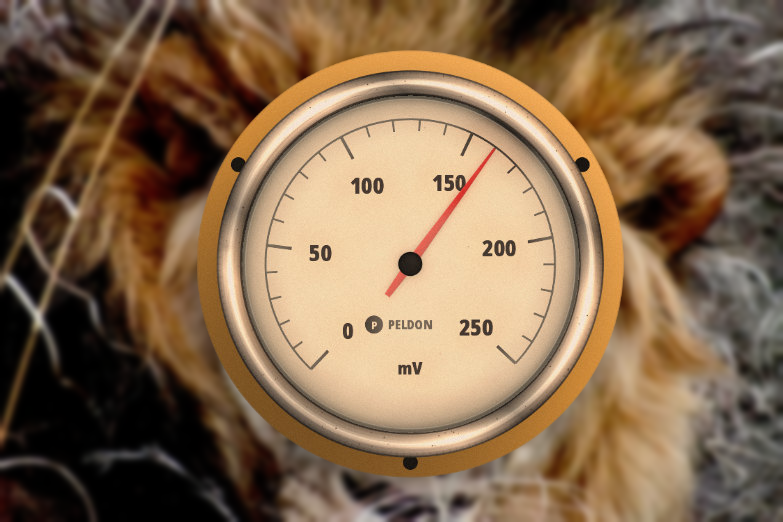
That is **160** mV
